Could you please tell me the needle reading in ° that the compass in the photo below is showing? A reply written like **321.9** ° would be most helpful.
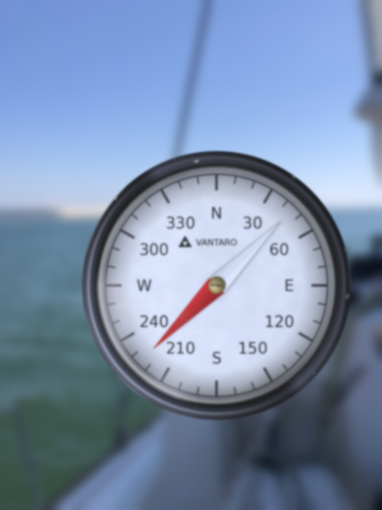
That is **225** °
